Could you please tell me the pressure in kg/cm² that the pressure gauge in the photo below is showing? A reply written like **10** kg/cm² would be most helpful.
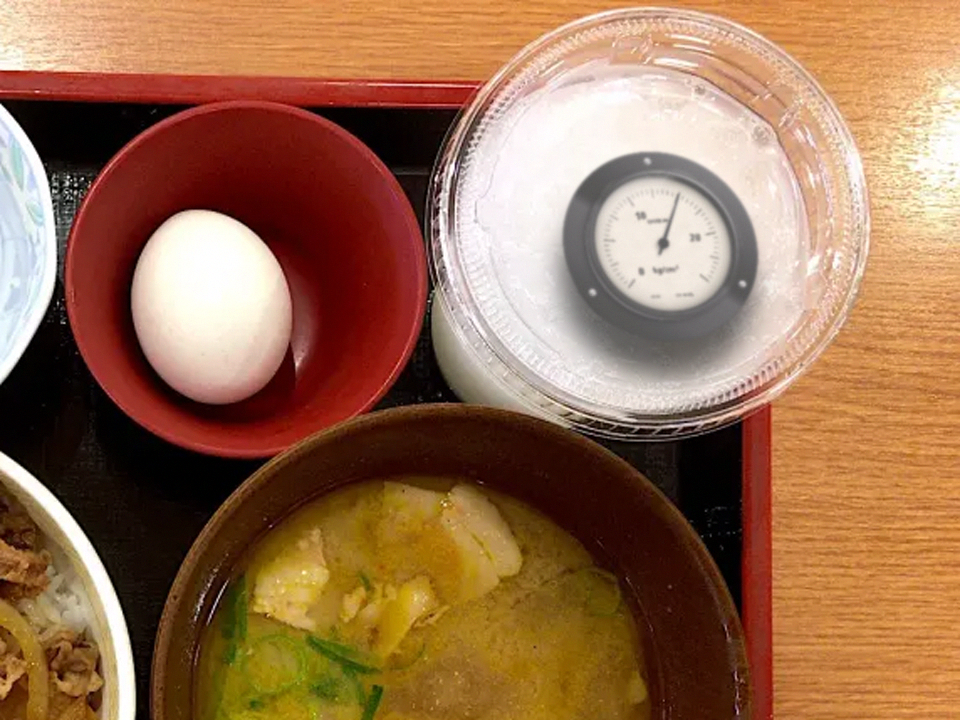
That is **15** kg/cm²
